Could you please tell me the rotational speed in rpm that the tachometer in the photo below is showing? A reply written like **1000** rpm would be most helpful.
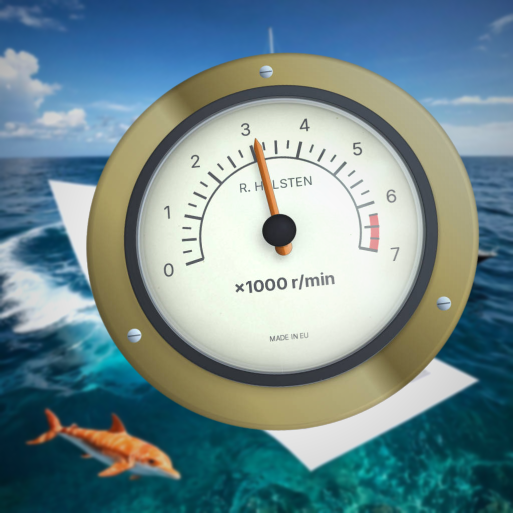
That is **3125** rpm
